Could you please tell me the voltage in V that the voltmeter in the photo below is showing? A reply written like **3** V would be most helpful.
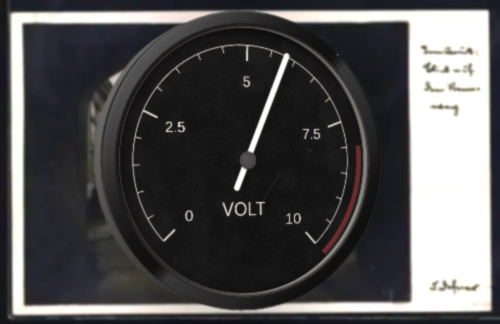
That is **5.75** V
